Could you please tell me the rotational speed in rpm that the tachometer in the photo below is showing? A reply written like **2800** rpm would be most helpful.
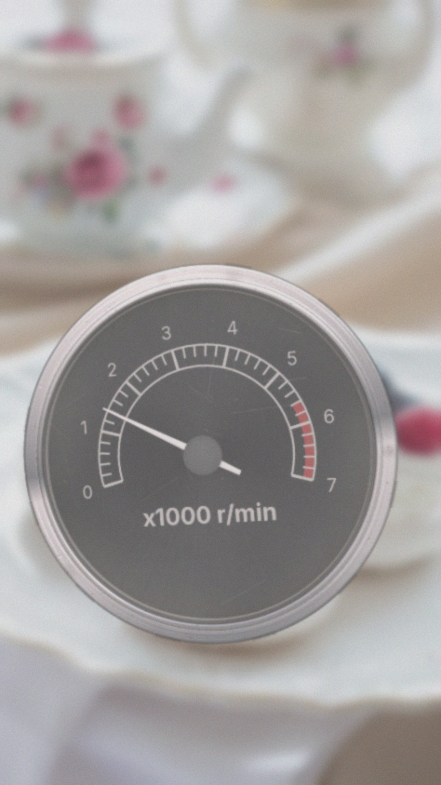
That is **1400** rpm
